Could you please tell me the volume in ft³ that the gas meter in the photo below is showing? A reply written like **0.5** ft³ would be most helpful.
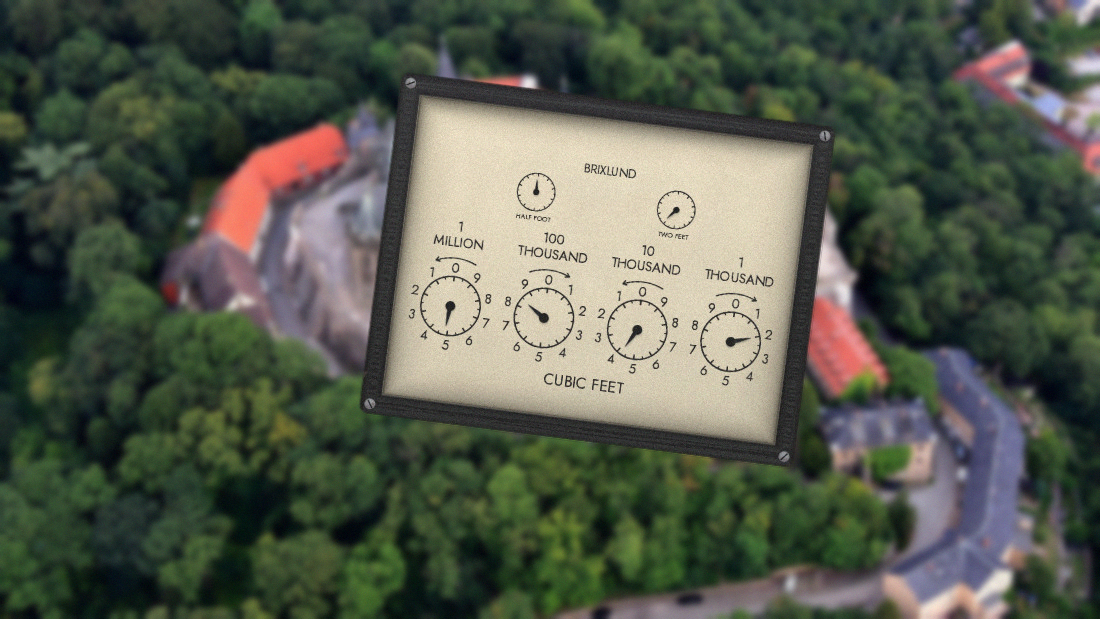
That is **484200** ft³
